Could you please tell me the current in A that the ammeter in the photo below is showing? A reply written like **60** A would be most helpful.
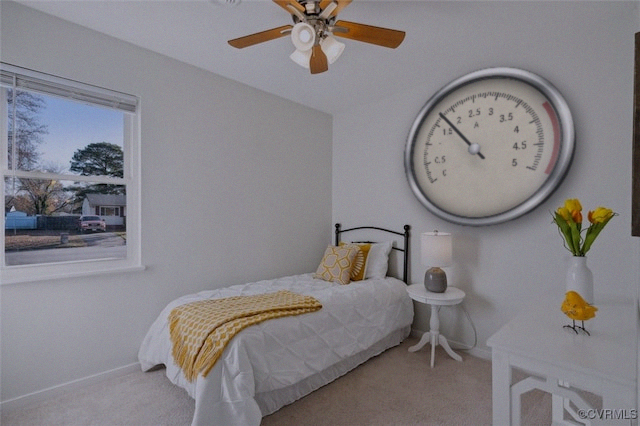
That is **1.75** A
